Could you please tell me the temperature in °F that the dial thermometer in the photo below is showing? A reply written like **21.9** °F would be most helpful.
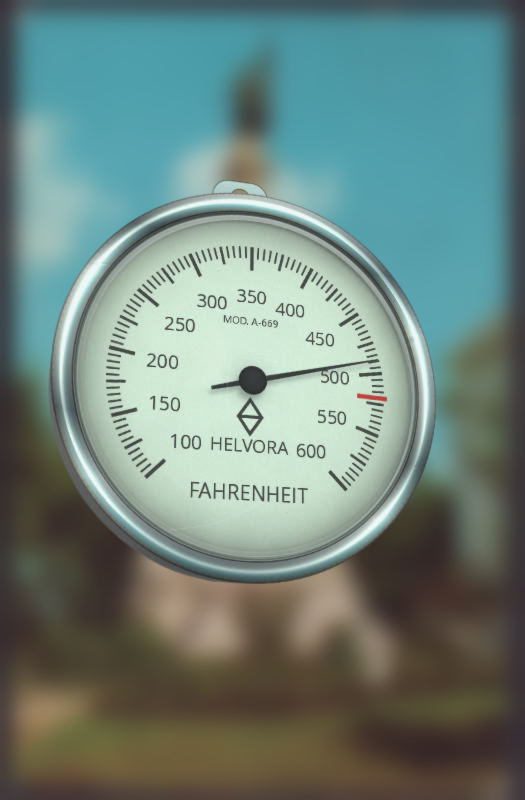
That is **490** °F
